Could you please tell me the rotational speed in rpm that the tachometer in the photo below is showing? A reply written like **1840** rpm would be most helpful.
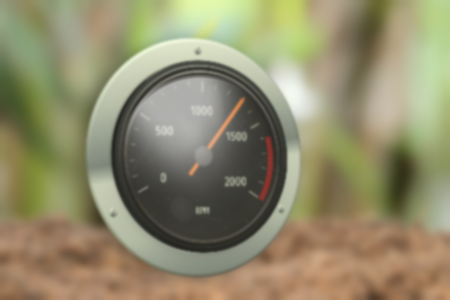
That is **1300** rpm
